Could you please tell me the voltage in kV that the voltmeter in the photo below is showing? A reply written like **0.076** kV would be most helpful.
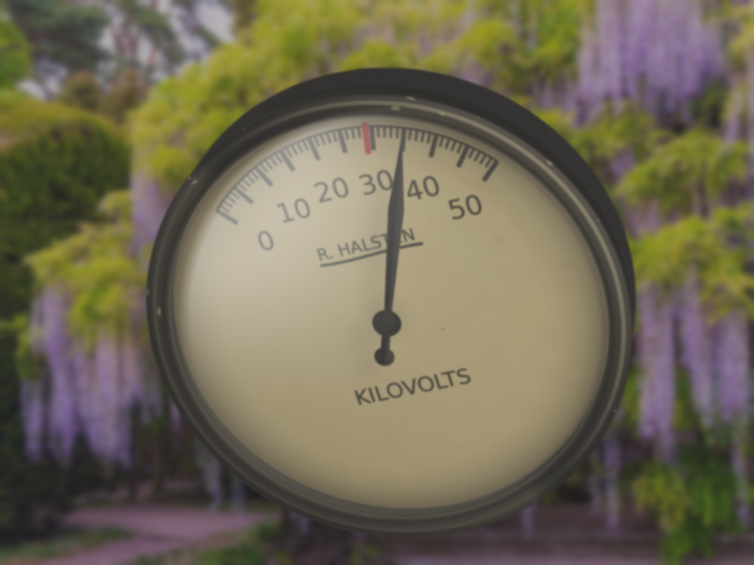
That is **35** kV
